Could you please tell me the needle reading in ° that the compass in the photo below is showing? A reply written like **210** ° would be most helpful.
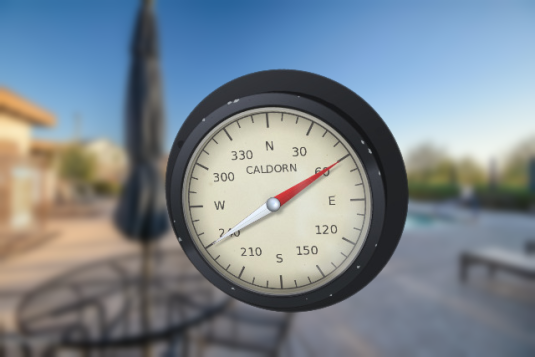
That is **60** °
